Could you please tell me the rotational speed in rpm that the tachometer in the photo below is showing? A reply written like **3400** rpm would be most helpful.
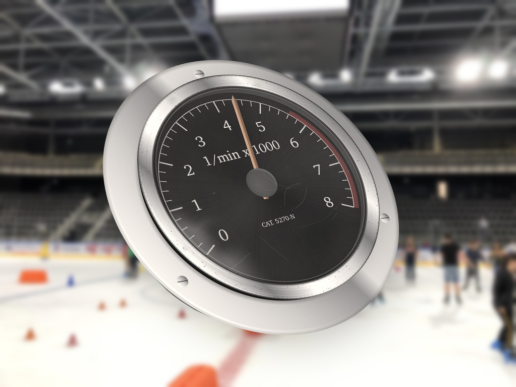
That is **4400** rpm
